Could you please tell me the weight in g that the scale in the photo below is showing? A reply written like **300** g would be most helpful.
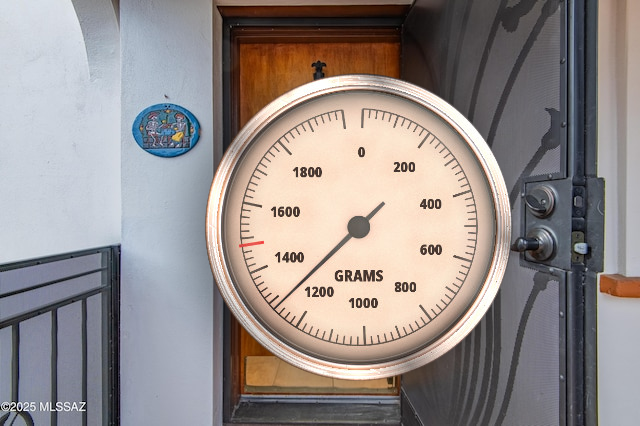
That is **1280** g
